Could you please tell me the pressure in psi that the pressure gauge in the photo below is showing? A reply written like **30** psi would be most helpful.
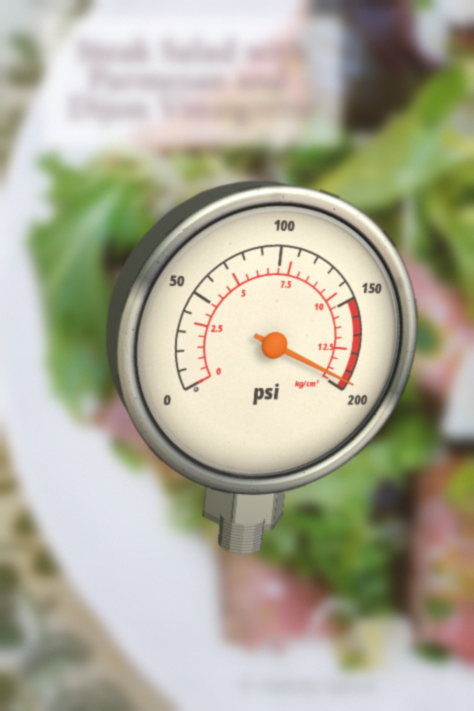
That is **195** psi
